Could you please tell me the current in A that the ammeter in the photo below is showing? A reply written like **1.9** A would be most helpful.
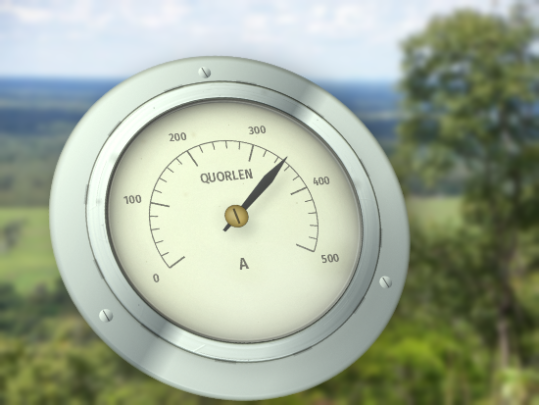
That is **350** A
